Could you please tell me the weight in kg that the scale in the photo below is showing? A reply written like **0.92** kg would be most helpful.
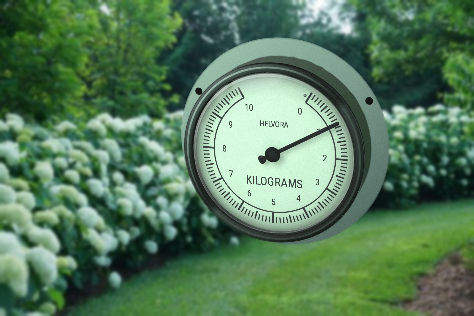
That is **1** kg
